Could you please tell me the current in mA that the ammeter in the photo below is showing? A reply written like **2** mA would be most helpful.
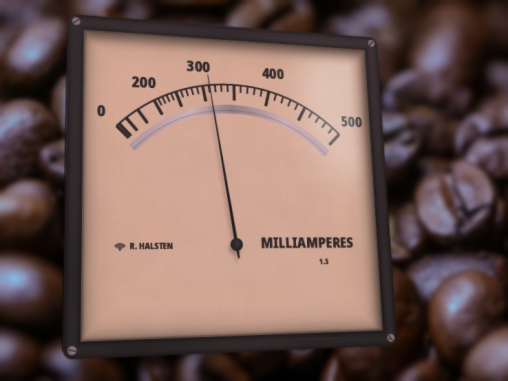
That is **310** mA
